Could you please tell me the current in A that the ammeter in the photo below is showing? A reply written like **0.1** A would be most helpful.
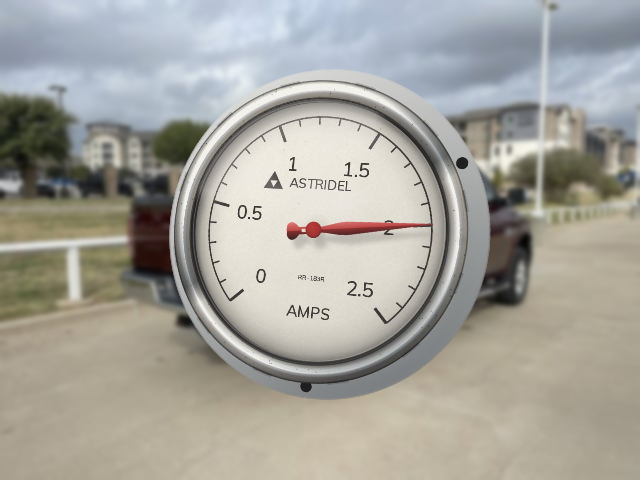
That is **2** A
